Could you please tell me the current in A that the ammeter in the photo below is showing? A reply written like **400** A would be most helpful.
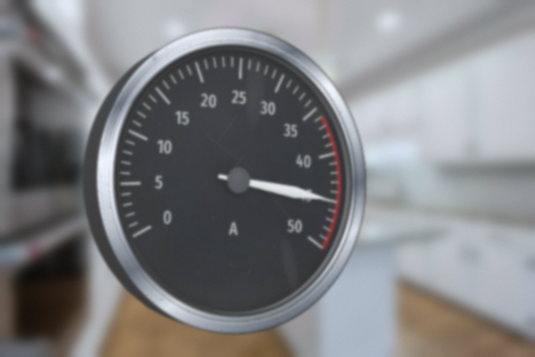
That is **45** A
